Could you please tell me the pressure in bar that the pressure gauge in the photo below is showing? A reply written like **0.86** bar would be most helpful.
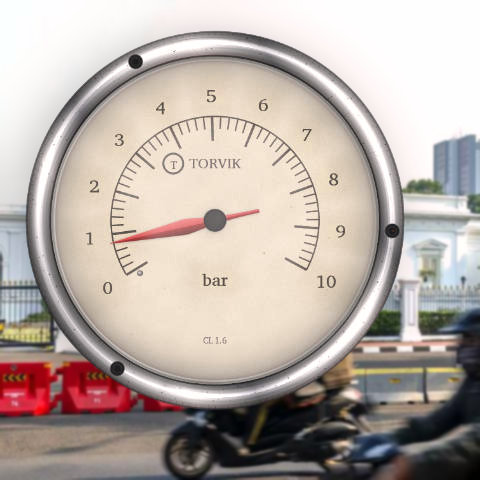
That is **0.8** bar
